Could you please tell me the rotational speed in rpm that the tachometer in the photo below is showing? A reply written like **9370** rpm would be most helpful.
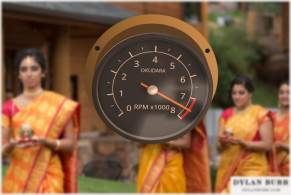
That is **7500** rpm
